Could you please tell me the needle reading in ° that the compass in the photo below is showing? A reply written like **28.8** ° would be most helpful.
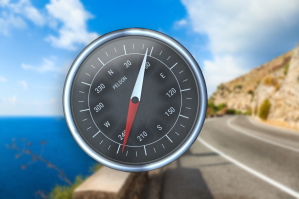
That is **235** °
